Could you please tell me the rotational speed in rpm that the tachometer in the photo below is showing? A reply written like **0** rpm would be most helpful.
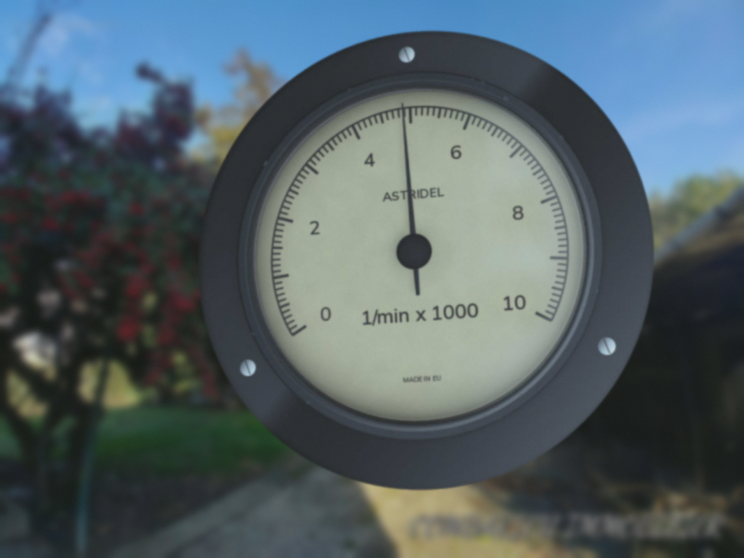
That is **4900** rpm
